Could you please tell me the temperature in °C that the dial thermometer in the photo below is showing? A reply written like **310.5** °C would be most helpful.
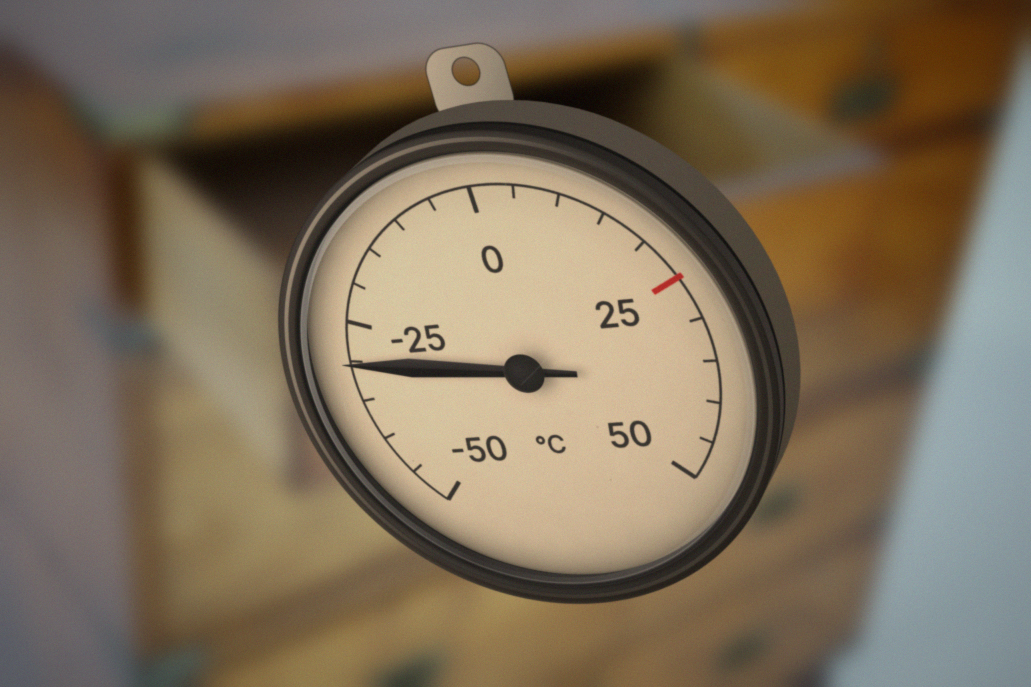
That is **-30** °C
